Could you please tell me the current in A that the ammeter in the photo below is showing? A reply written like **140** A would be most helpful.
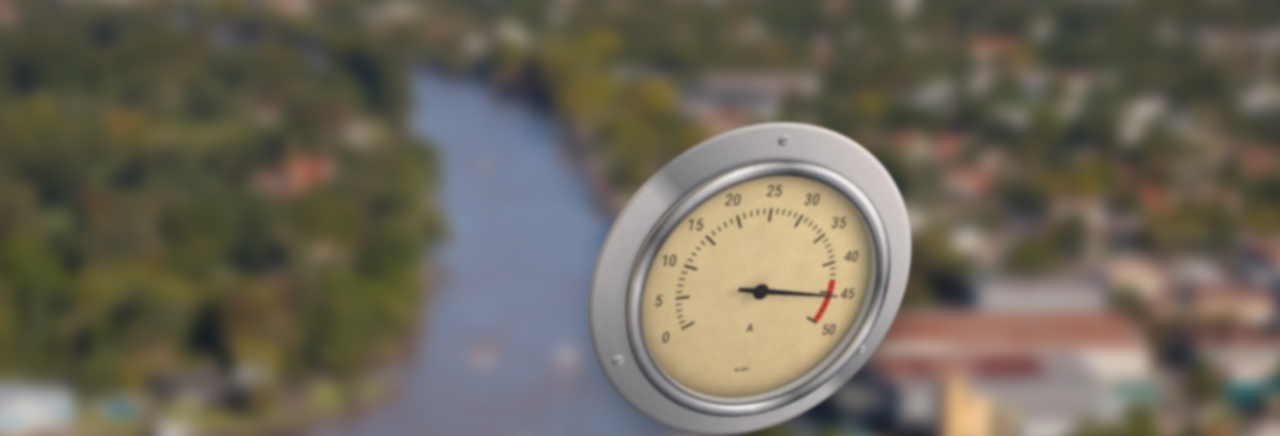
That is **45** A
